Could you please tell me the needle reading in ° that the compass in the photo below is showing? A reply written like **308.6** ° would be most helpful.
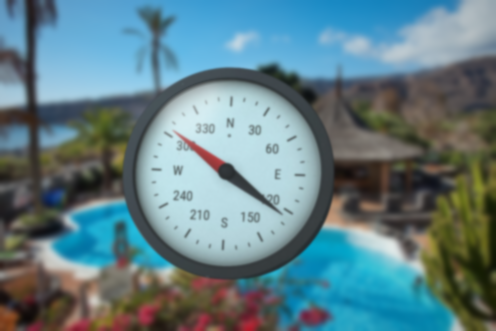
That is **305** °
